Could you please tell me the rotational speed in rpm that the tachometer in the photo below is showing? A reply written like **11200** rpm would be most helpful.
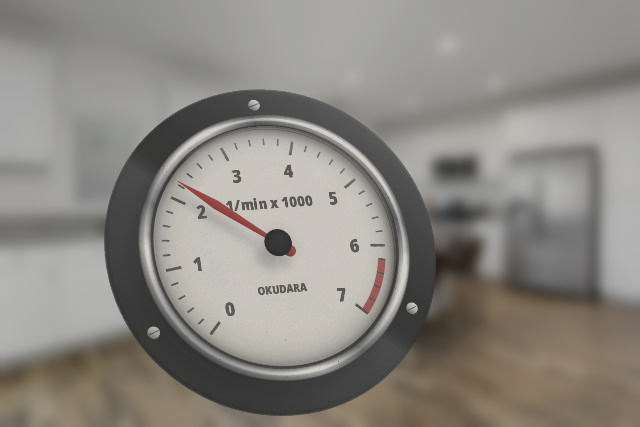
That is **2200** rpm
